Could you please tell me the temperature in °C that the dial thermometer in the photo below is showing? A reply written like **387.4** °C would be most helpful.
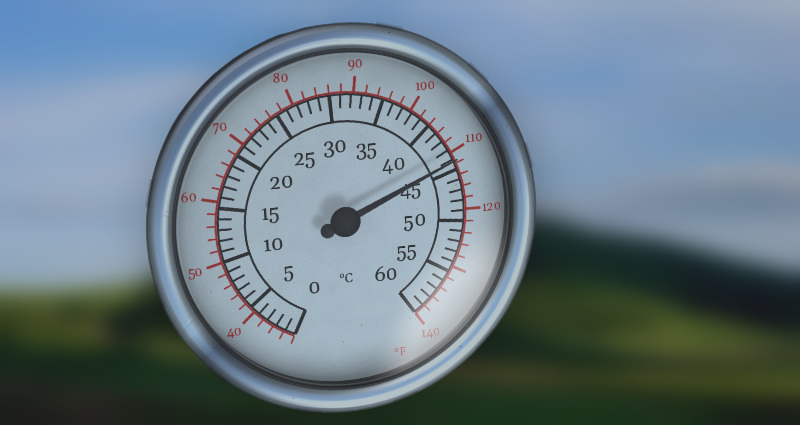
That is **44** °C
